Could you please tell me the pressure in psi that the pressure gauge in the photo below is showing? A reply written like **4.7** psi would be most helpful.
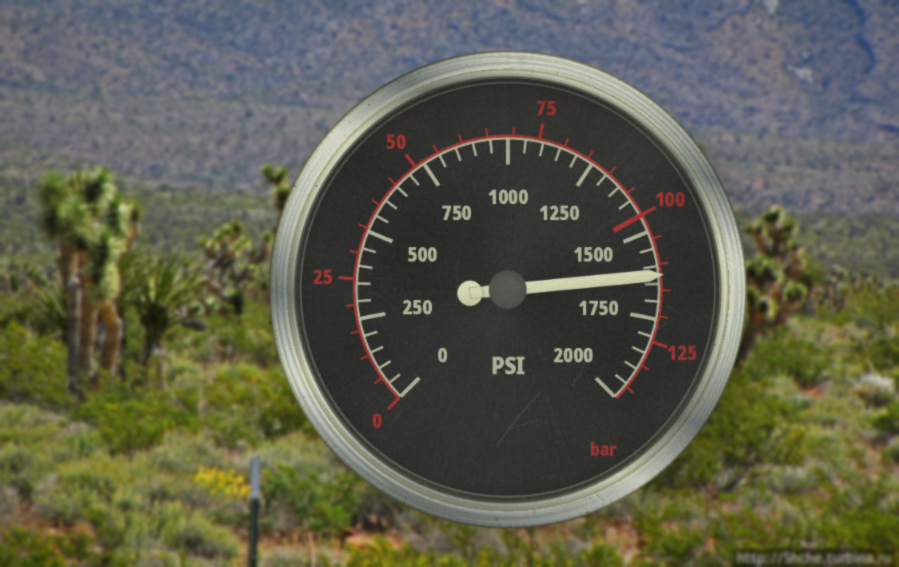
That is **1625** psi
